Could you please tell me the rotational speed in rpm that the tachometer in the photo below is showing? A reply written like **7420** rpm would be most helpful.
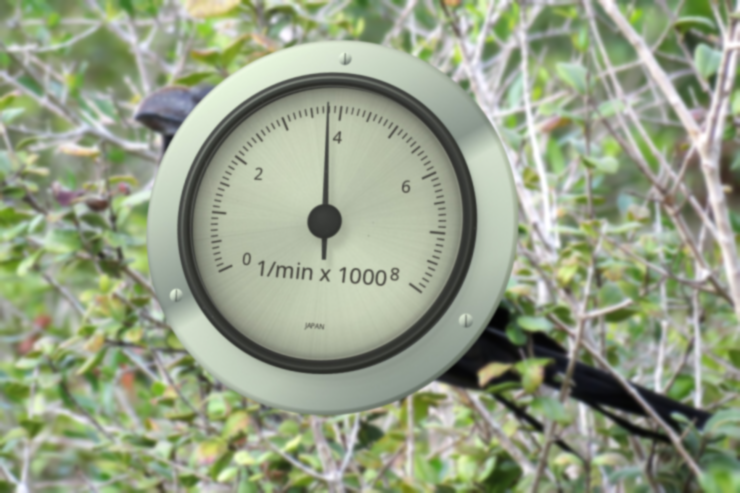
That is **3800** rpm
